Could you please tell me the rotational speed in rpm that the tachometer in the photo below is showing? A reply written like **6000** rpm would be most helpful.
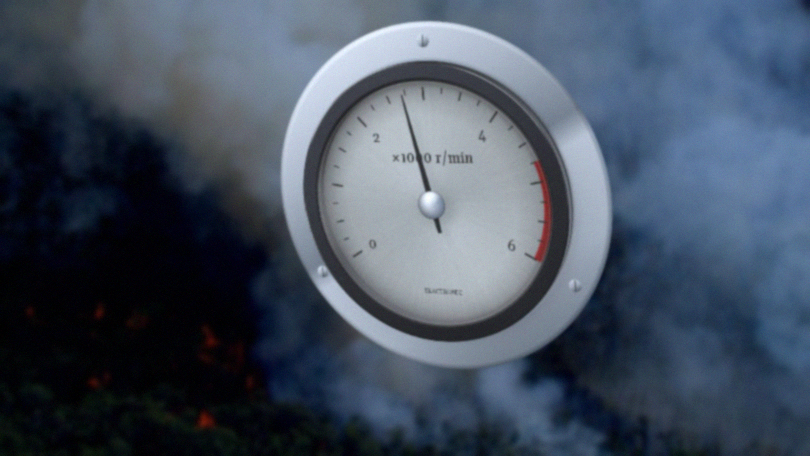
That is **2750** rpm
